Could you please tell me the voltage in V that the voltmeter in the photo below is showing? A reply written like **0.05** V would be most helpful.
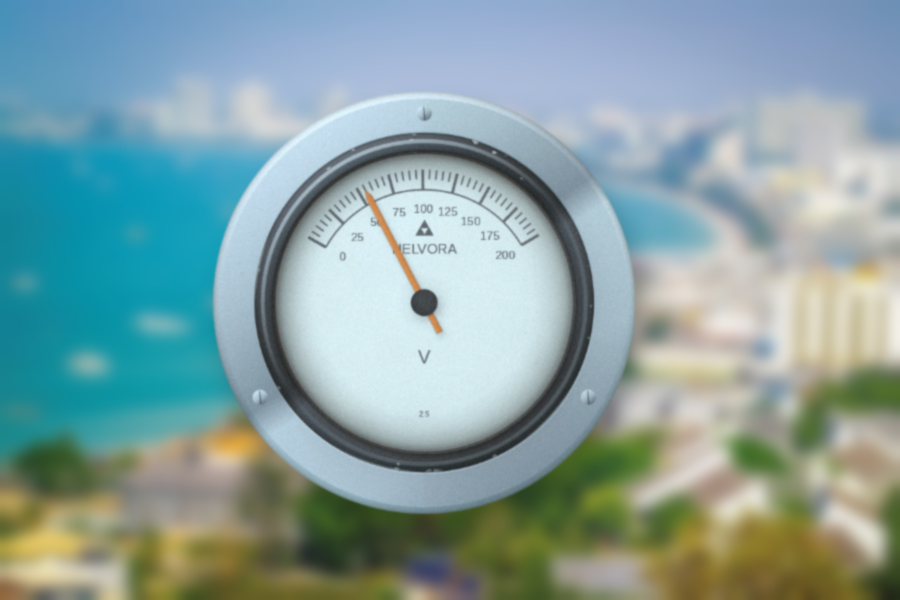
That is **55** V
